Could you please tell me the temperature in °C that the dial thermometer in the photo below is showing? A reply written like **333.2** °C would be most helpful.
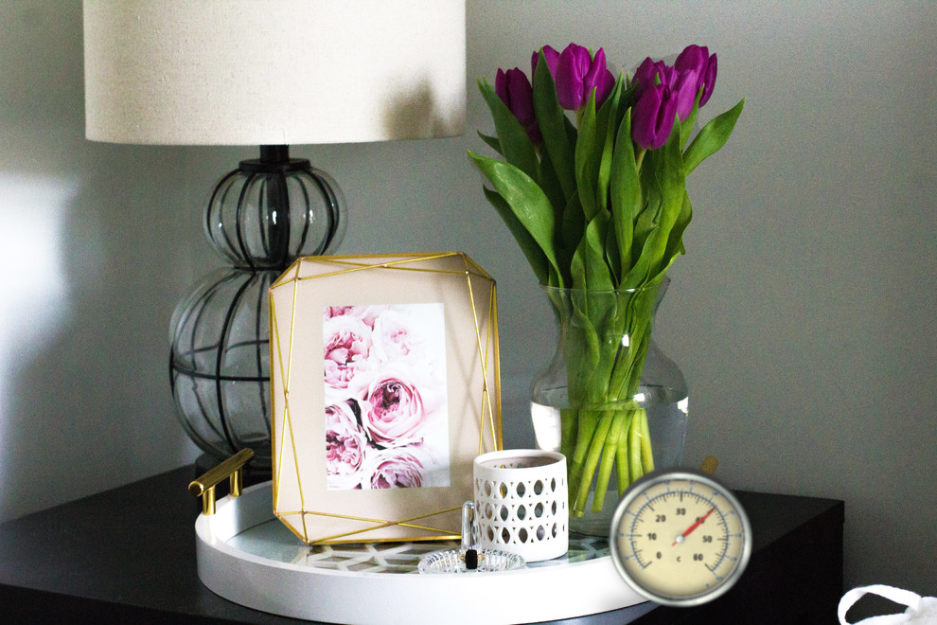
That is **40** °C
